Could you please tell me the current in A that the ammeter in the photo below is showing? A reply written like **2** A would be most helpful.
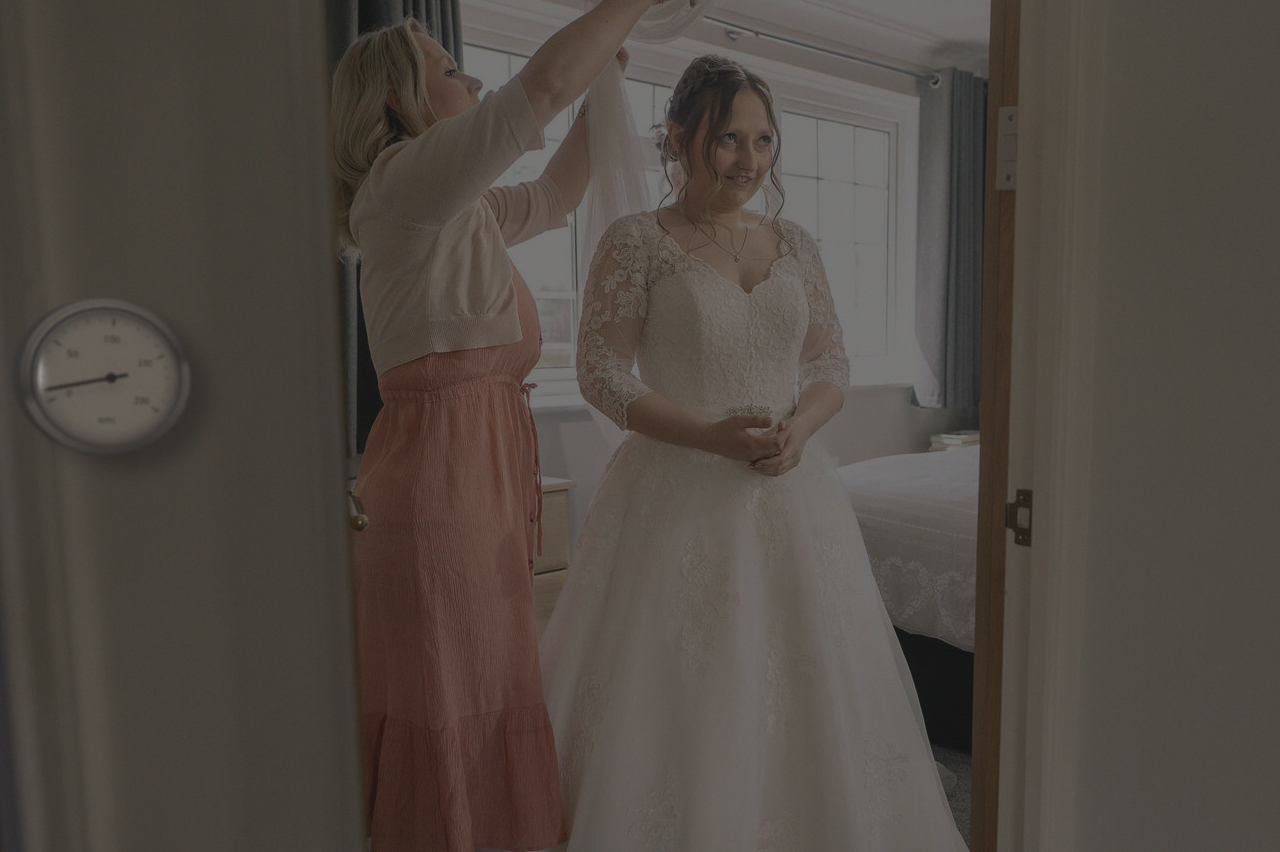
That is **10** A
